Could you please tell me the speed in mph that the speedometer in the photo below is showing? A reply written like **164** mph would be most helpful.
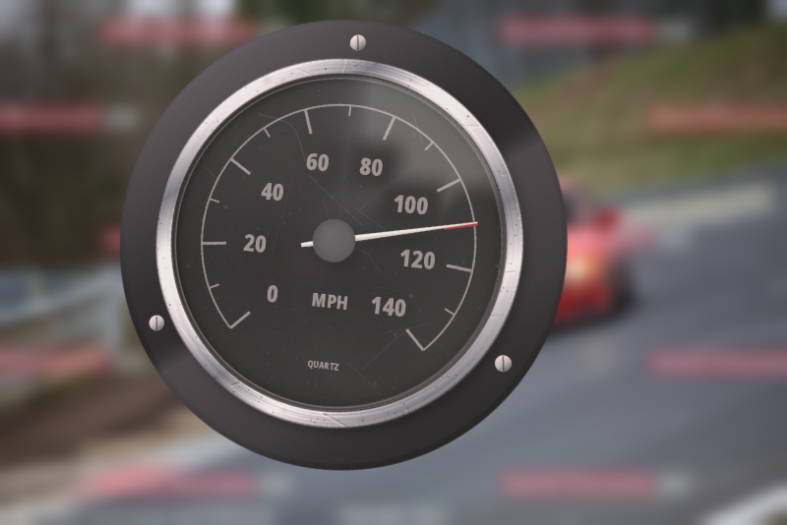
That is **110** mph
